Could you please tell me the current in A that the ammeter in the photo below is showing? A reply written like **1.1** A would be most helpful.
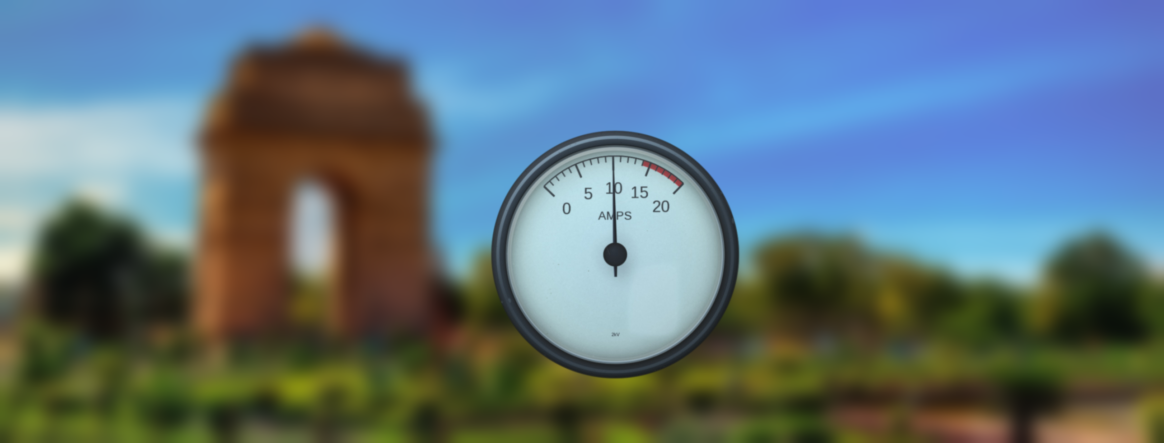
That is **10** A
